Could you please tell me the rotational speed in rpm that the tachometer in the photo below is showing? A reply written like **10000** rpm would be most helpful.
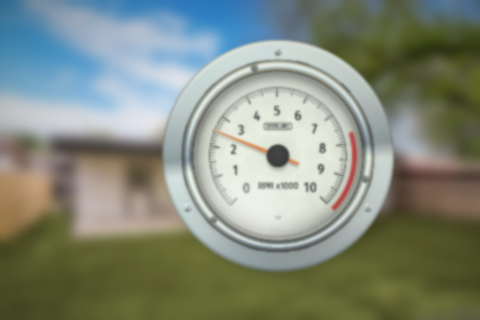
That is **2500** rpm
